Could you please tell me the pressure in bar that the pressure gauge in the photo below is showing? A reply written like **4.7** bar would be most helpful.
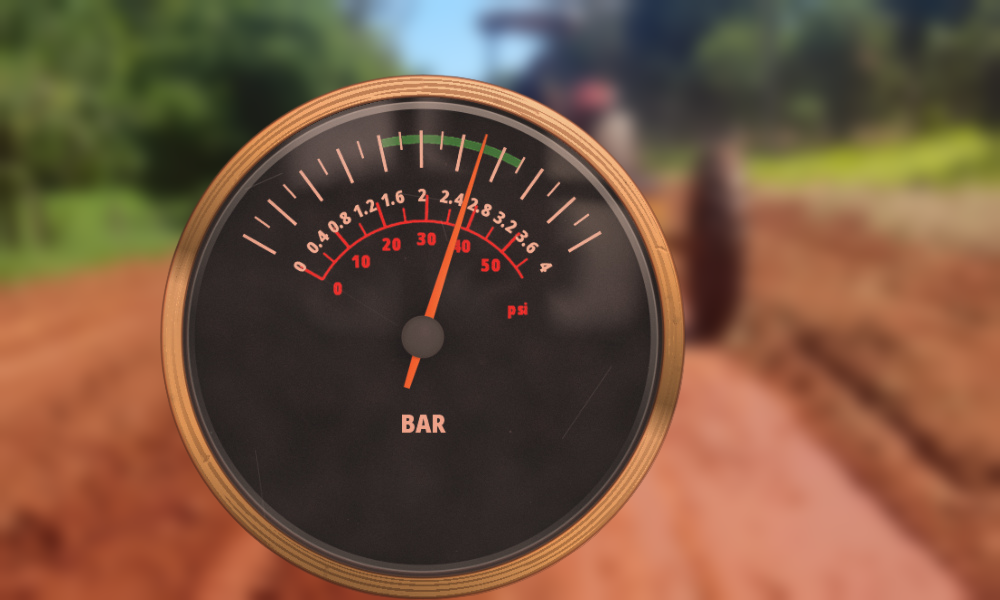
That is **2.6** bar
